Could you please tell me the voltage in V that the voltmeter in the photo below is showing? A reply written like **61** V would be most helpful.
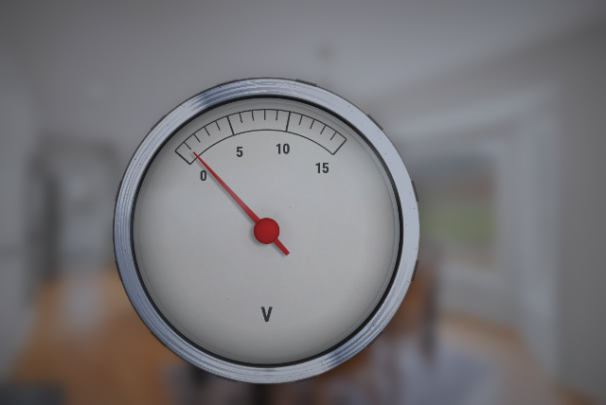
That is **1** V
